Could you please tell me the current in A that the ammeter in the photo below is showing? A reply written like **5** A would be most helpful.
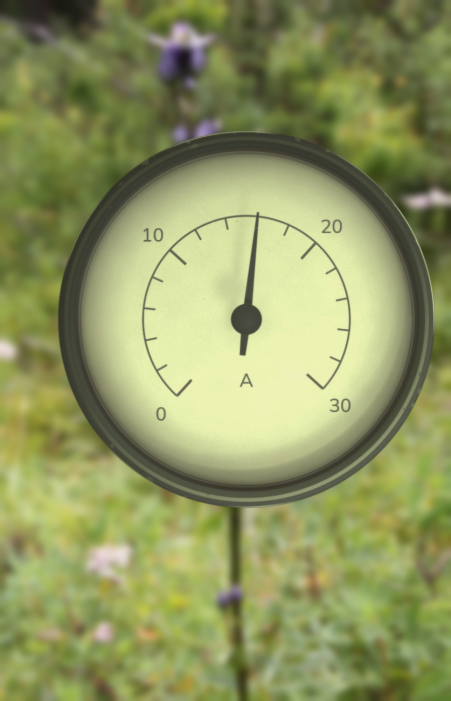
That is **16** A
